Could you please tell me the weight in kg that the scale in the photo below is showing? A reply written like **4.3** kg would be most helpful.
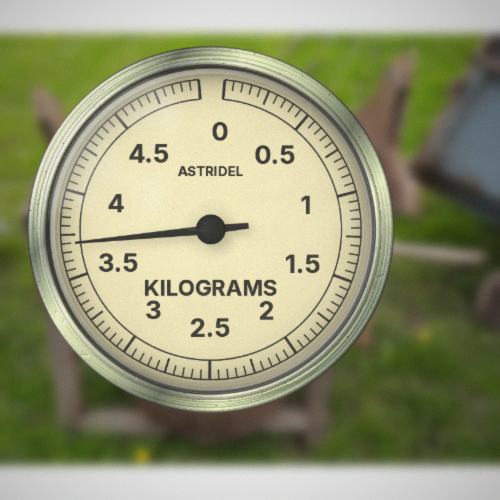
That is **3.7** kg
